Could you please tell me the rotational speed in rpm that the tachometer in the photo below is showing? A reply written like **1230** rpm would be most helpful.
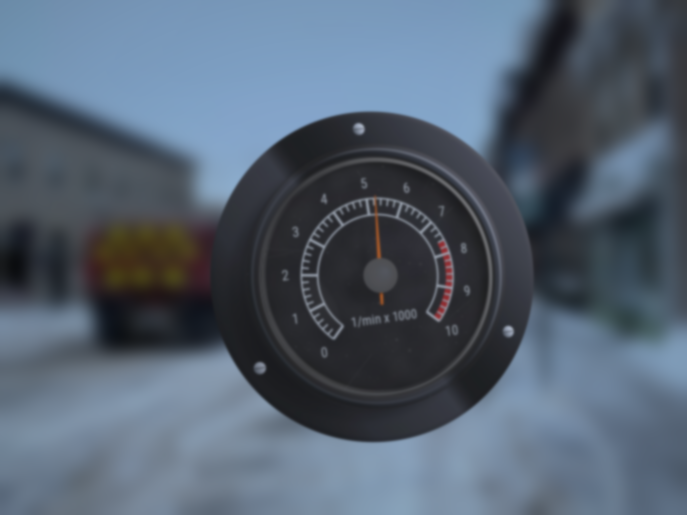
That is **5200** rpm
